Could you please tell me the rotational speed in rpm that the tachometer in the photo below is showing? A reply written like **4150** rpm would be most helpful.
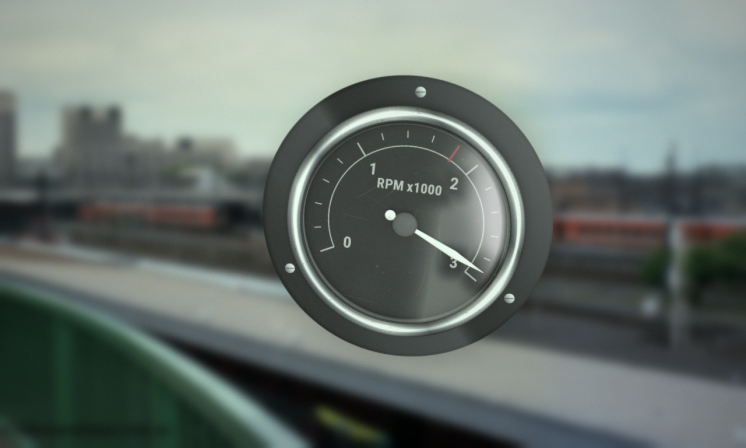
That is **2900** rpm
